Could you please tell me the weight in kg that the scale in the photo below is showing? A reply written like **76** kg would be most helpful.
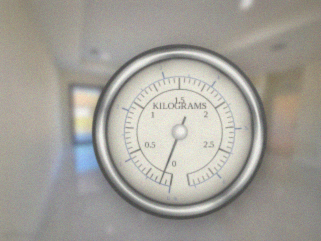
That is **0.1** kg
